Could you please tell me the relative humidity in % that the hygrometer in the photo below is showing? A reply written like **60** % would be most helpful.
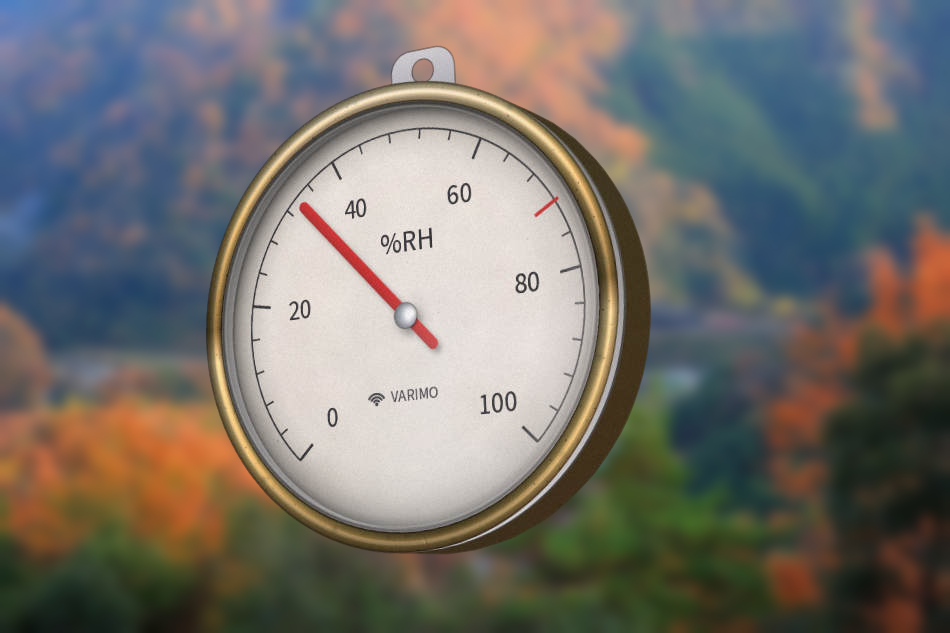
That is **34** %
